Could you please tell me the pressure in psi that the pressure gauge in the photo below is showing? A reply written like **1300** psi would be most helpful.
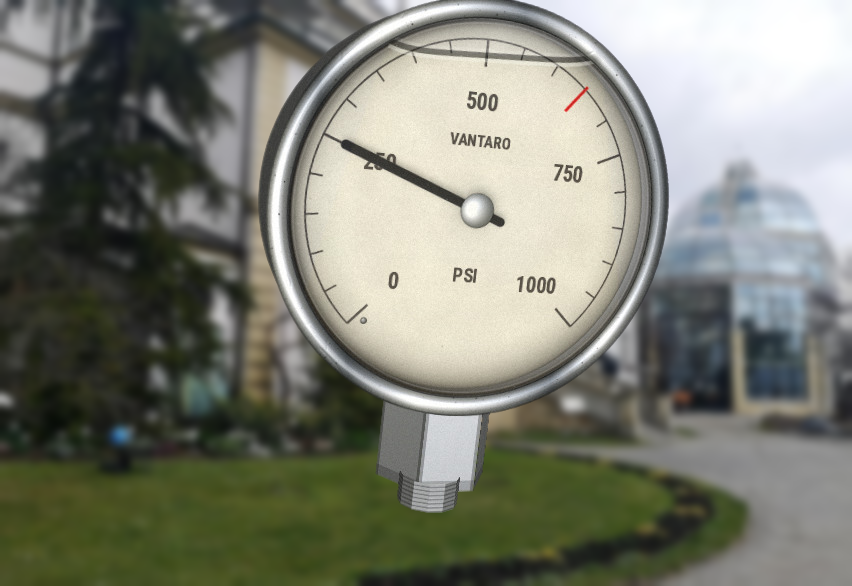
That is **250** psi
